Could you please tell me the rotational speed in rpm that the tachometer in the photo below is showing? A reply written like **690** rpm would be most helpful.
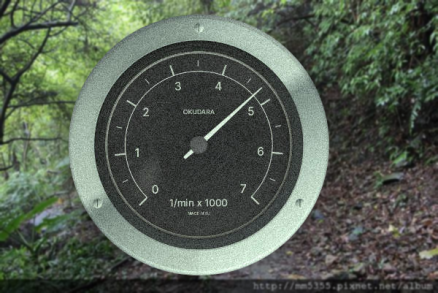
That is **4750** rpm
